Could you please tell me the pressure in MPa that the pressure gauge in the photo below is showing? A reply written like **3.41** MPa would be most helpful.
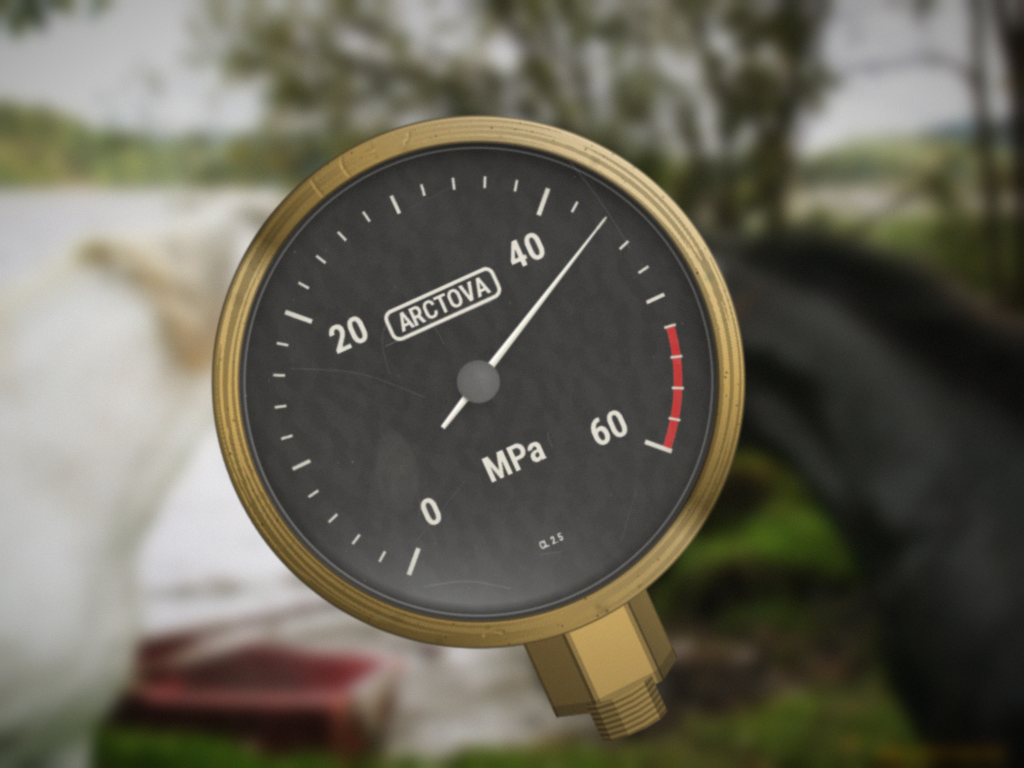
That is **44** MPa
